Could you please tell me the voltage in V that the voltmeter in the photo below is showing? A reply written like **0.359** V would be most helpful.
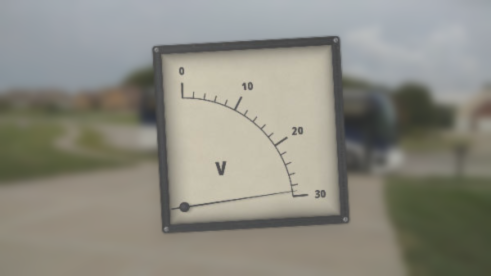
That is **29** V
